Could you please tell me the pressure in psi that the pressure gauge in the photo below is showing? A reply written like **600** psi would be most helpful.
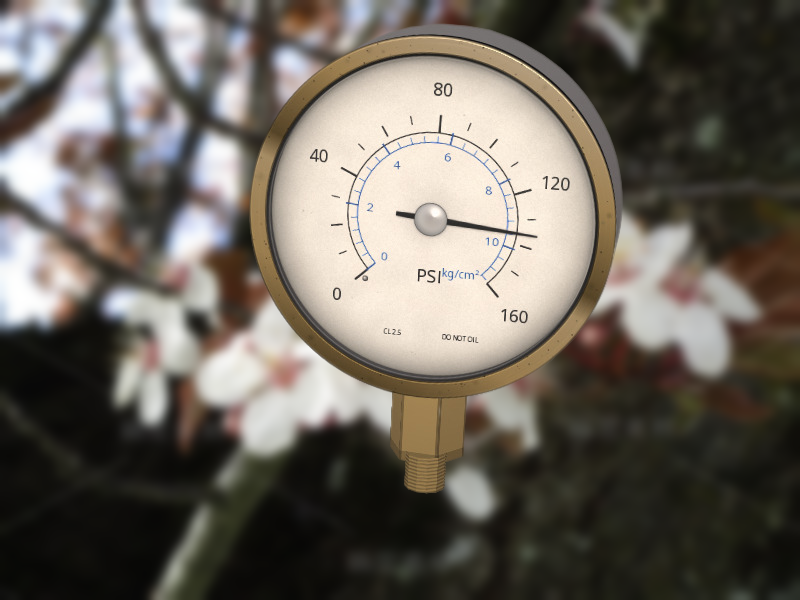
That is **135** psi
